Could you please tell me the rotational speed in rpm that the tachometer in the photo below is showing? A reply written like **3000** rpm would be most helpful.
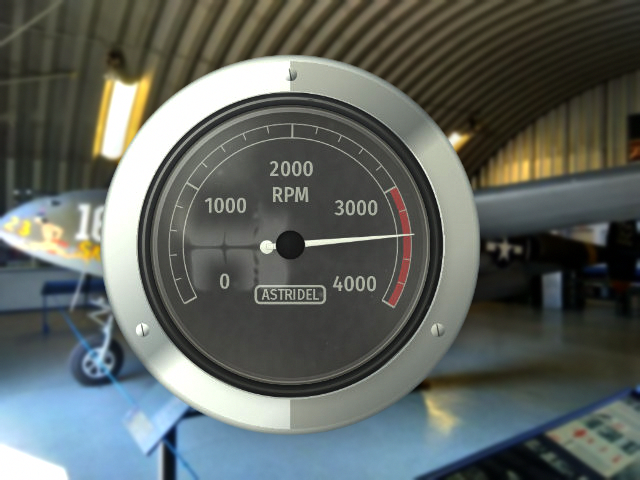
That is **3400** rpm
